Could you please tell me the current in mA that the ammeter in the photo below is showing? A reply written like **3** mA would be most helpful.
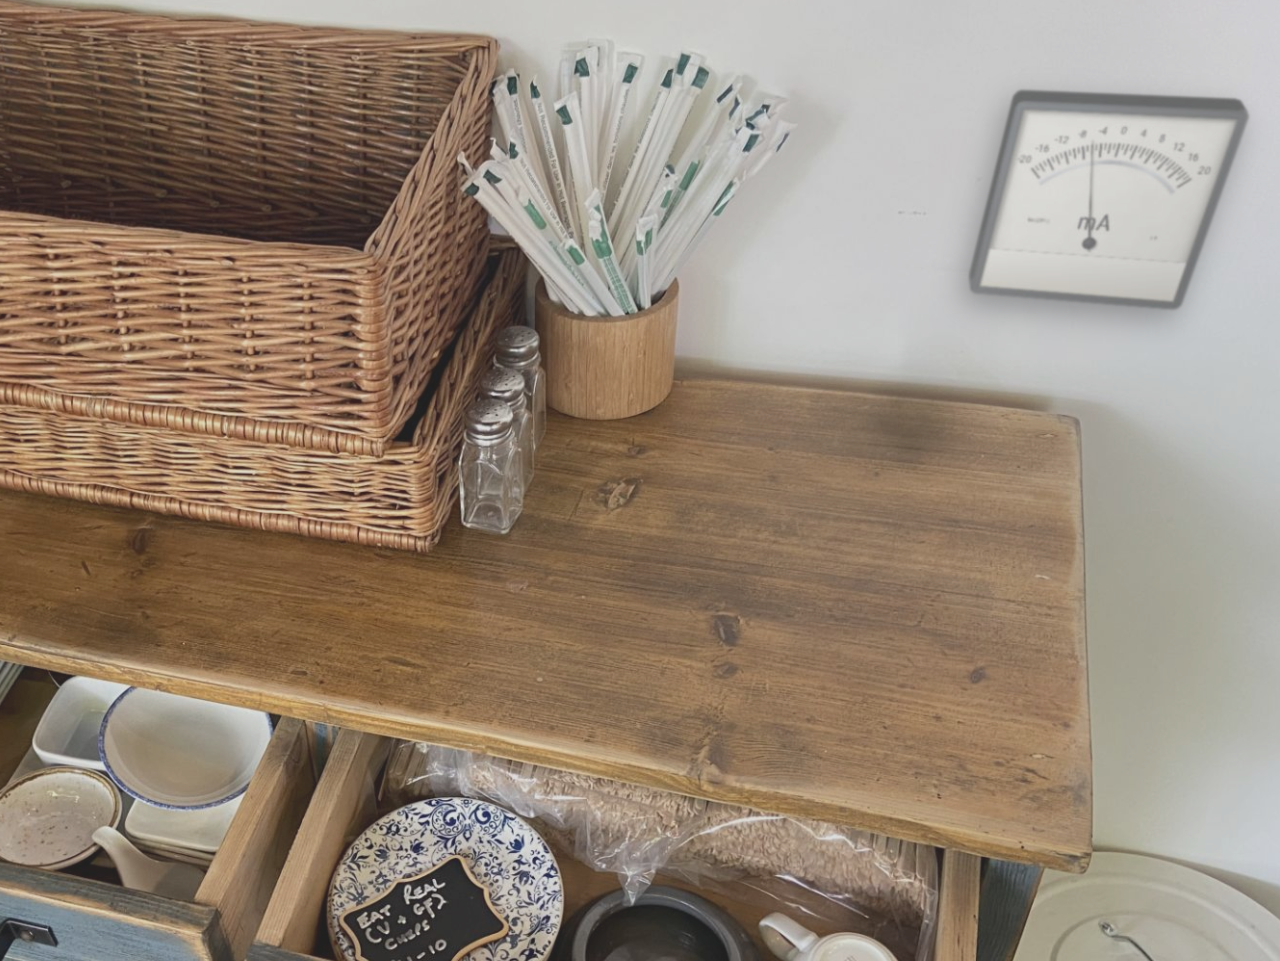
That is **-6** mA
